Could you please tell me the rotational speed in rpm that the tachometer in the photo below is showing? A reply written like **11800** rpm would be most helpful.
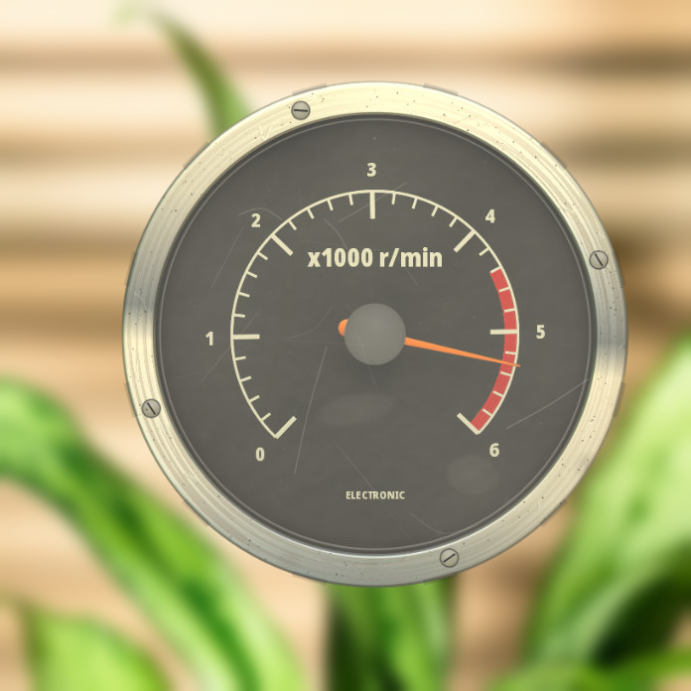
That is **5300** rpm
